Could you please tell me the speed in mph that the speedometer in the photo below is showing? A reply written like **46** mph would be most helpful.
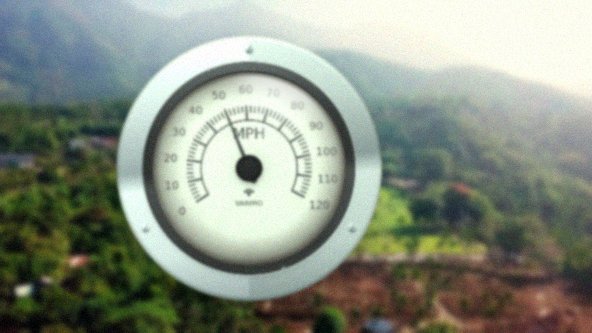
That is **50** mph
